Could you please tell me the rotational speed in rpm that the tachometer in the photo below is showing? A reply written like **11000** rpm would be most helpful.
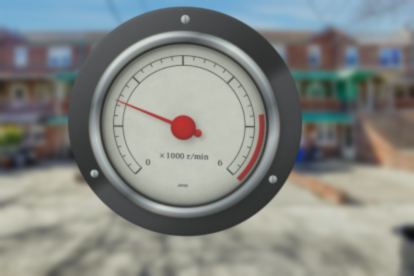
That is **1500** rpm
